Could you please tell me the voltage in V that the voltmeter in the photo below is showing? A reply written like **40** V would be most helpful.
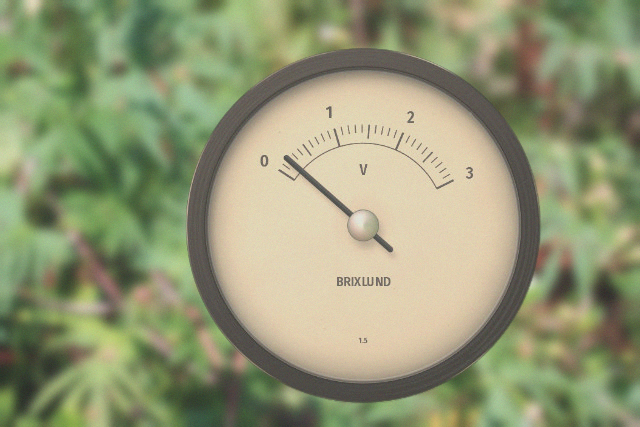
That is **0.2** V
